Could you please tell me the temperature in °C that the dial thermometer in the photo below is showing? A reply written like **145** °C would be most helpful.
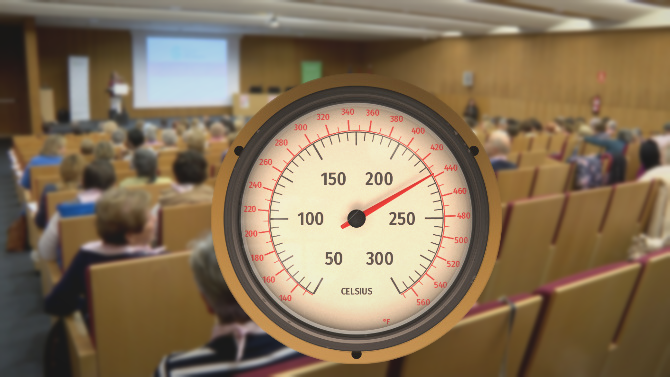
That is **225** °C
